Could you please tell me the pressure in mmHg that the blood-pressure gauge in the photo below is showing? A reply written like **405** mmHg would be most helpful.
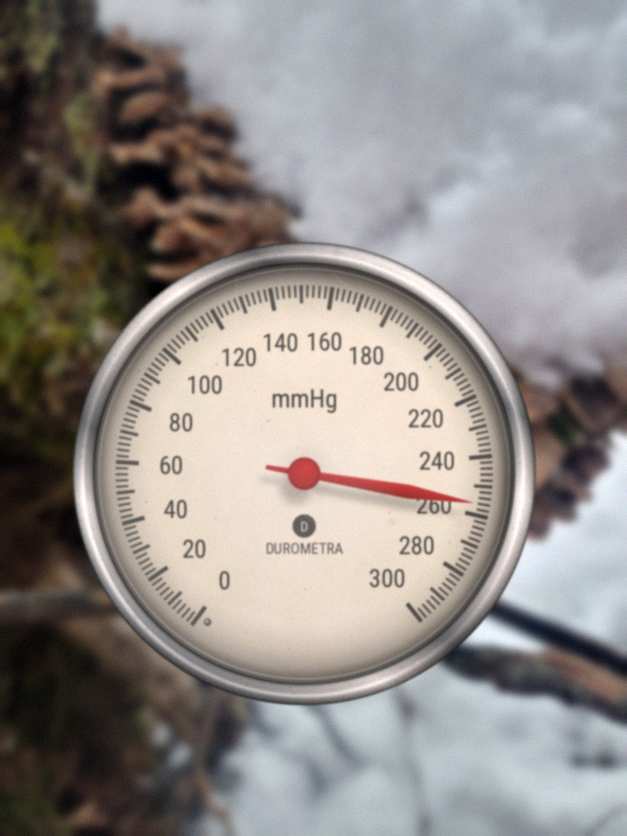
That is **256** mmHg
